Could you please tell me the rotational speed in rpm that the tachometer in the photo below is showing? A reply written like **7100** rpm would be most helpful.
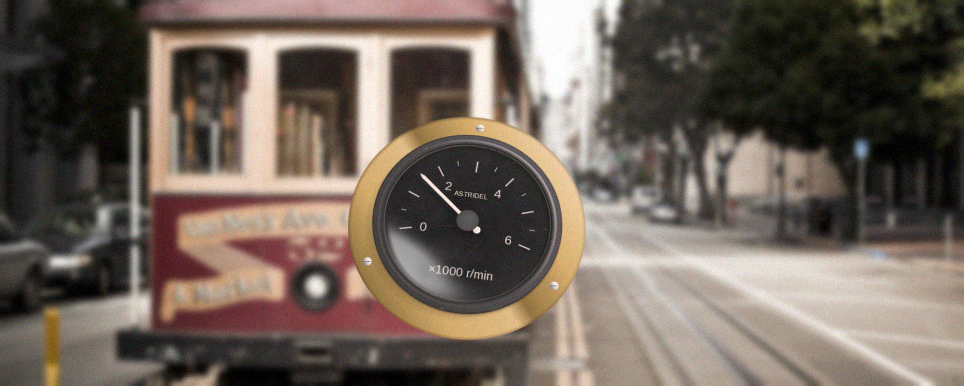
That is **1500** rpm
